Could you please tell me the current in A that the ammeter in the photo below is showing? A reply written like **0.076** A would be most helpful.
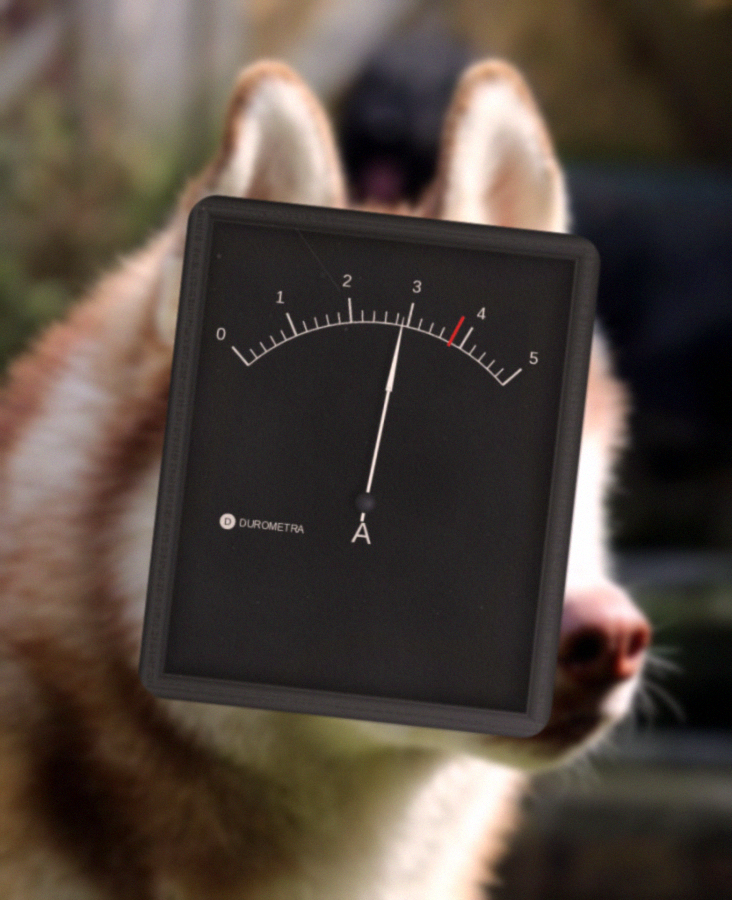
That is **2.9** A
